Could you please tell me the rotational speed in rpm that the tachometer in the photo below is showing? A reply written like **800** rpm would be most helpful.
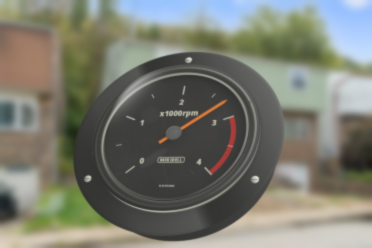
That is **2750** rpm
